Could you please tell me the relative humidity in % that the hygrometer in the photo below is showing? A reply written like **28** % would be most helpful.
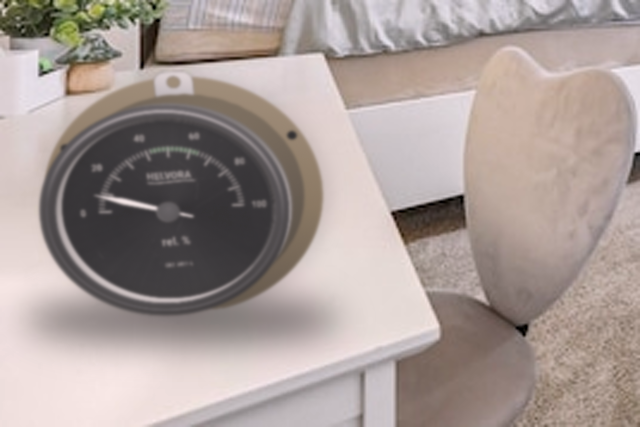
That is **10** %
